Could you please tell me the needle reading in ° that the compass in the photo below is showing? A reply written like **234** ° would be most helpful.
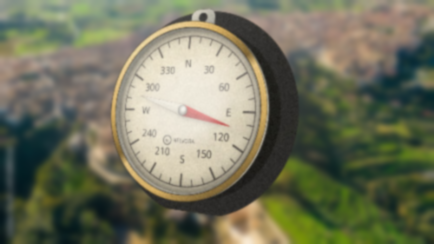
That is **105** °
